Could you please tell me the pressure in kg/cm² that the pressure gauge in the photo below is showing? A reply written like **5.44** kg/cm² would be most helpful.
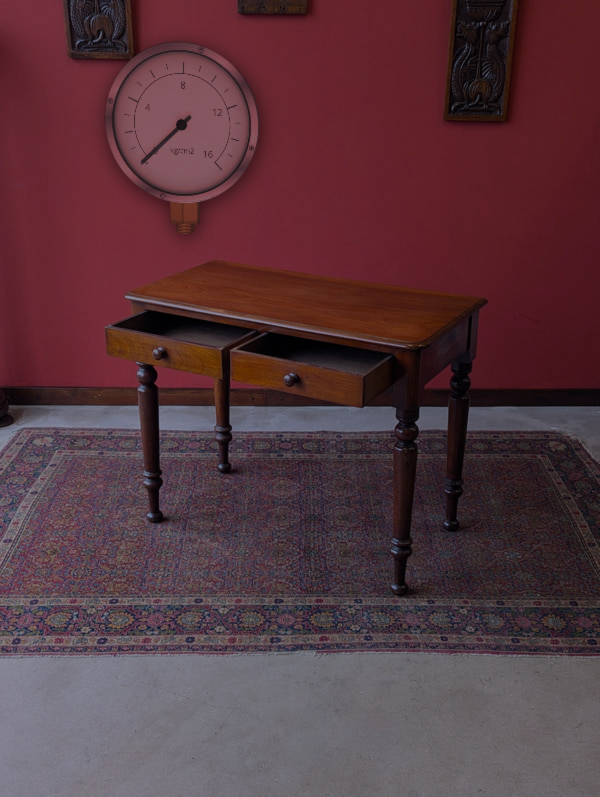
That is **0** kg/cm²
